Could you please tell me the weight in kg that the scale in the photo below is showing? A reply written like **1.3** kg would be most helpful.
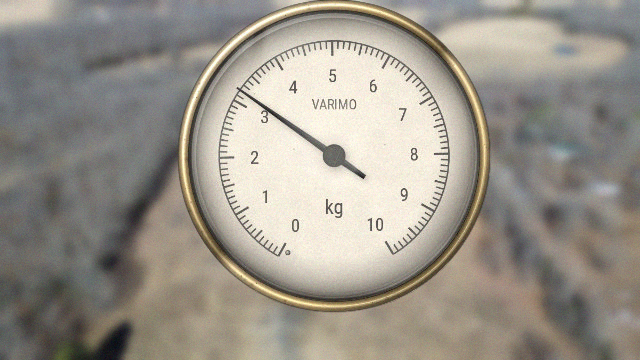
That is **3.2** kg
